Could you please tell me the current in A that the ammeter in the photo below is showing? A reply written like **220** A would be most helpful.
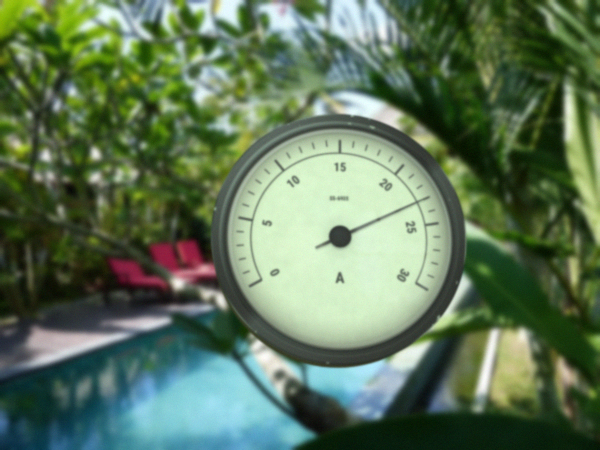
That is **23** A
